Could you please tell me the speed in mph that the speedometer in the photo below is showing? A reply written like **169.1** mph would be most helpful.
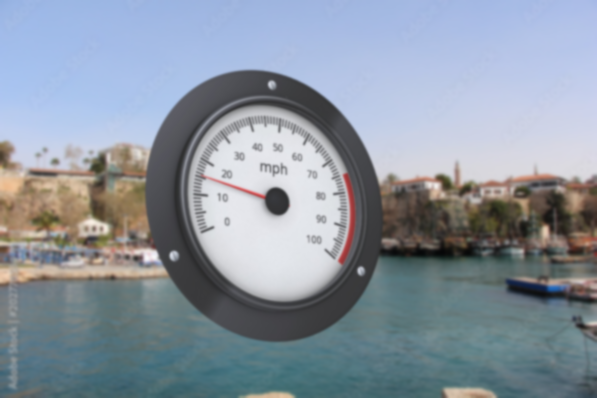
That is **15** mph
